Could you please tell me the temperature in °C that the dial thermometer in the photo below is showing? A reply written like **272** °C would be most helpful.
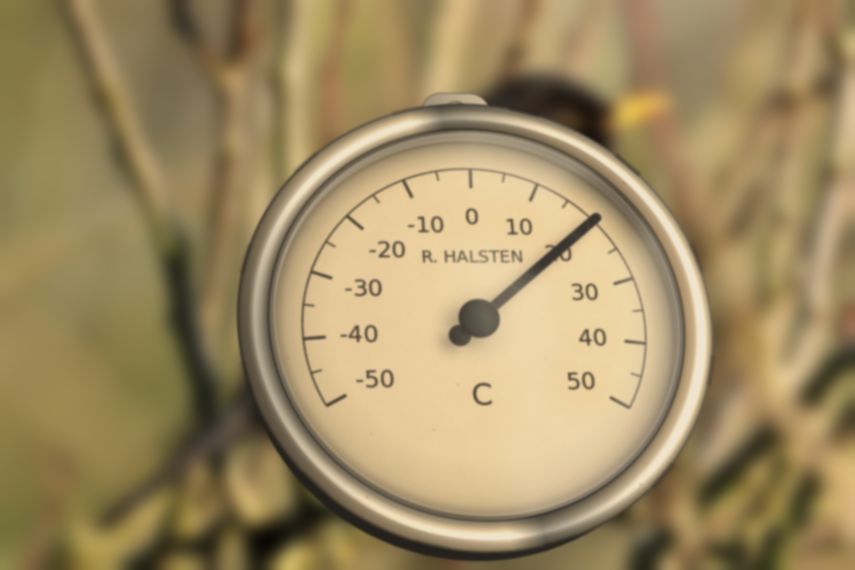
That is **20** °C
